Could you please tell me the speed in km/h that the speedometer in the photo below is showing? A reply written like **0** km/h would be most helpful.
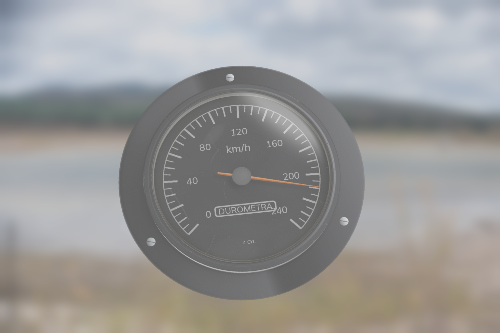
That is **210** km/h
